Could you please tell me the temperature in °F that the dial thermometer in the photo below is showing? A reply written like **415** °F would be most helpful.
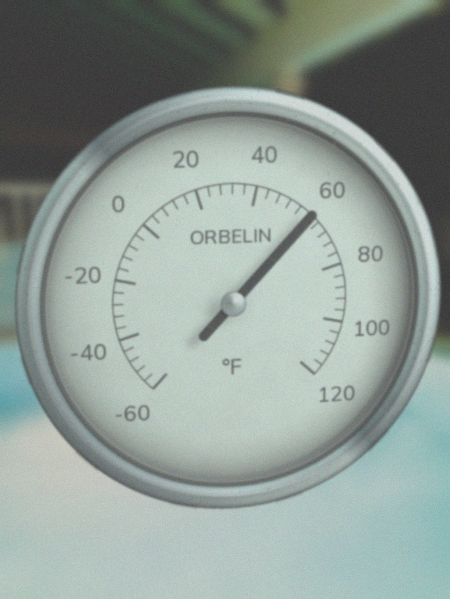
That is **60** °F
